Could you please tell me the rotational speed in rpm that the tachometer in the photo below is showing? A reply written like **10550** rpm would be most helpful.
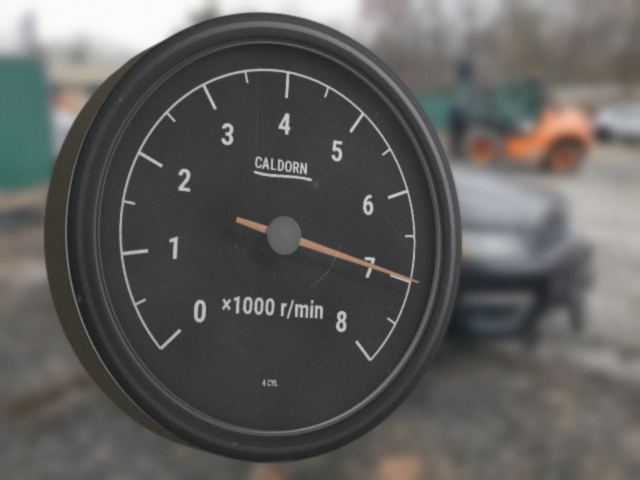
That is **7000** rpm
